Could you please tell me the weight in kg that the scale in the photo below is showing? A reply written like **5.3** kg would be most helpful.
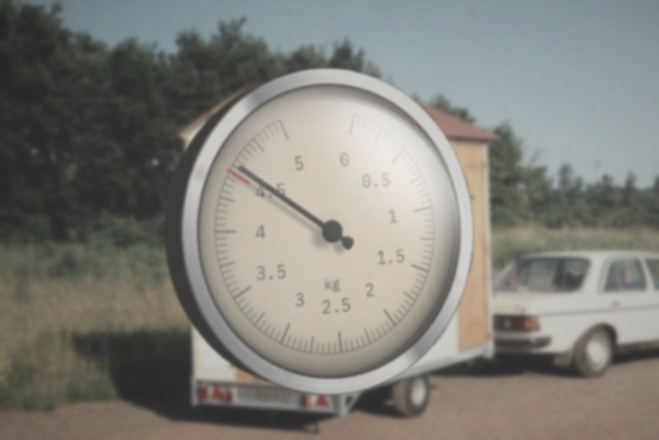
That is **4.5** kg
